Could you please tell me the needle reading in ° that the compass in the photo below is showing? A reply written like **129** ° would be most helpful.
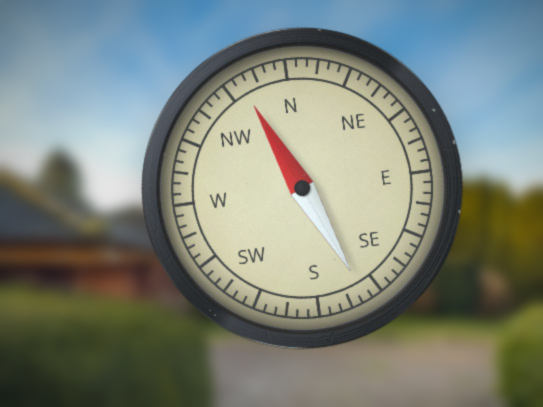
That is **337.5** °
